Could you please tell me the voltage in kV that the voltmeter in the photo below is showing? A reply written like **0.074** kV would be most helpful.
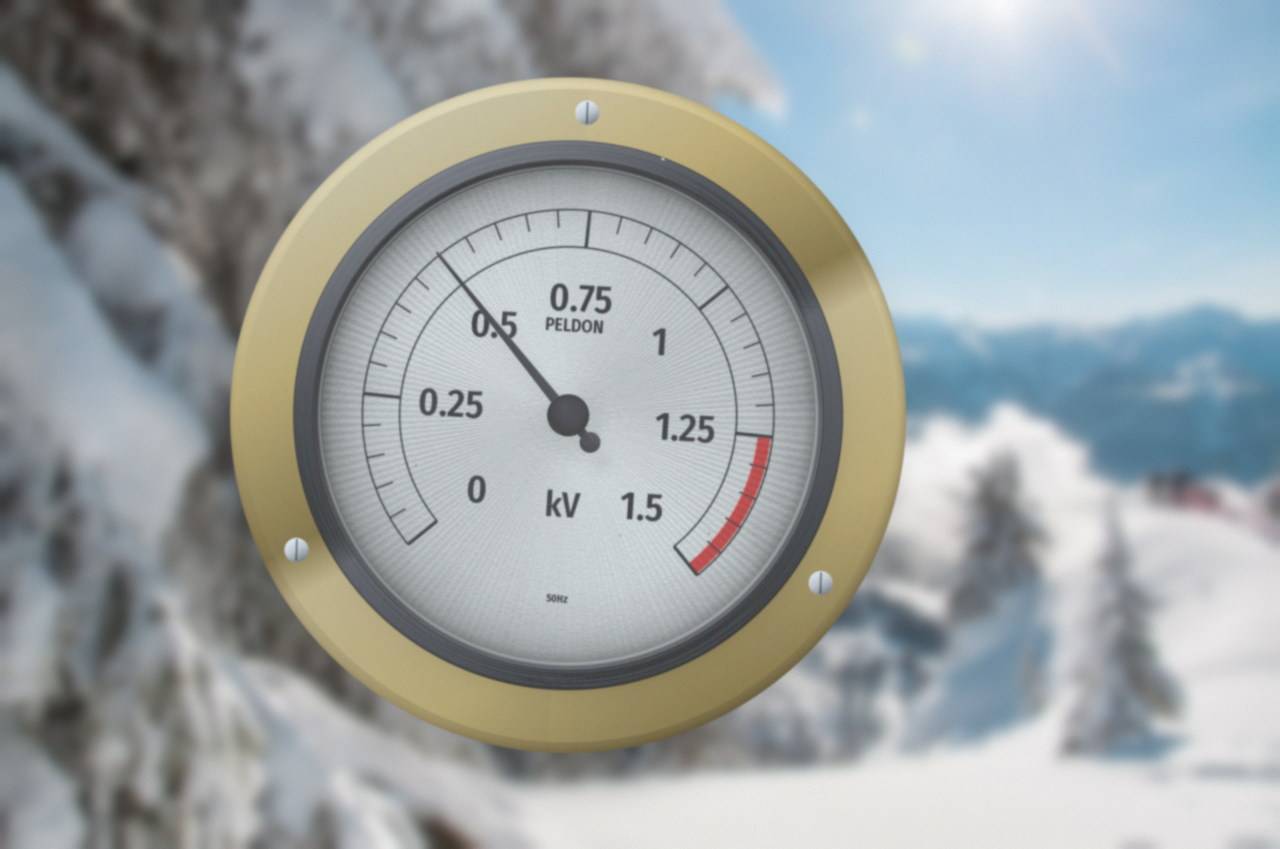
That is **0.5** kV
